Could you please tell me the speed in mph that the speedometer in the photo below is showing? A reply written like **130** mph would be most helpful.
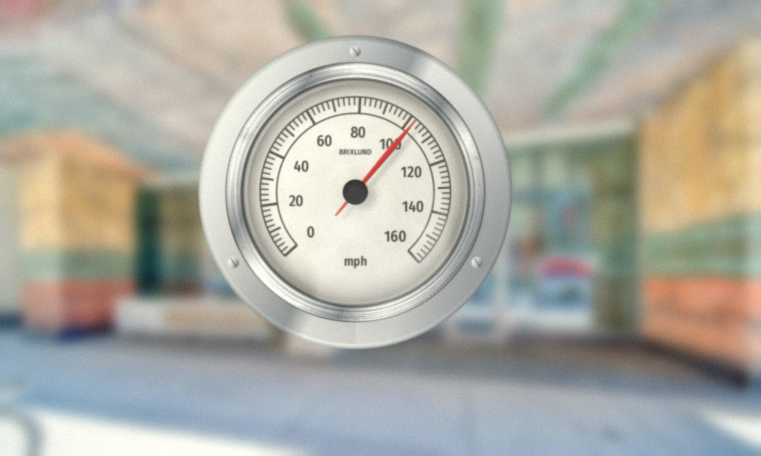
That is **102** mph
